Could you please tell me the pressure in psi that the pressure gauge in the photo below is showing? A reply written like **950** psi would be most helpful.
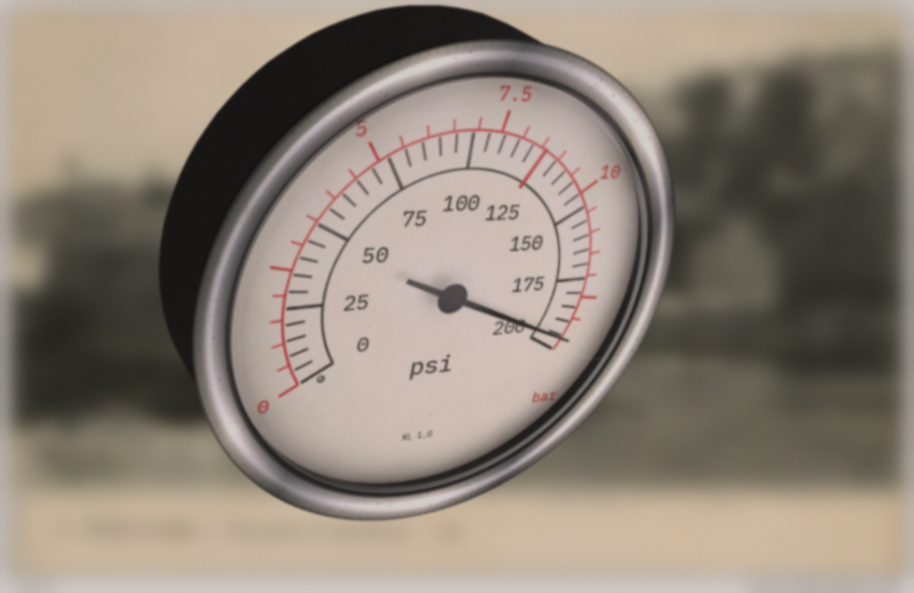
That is **195** psi
